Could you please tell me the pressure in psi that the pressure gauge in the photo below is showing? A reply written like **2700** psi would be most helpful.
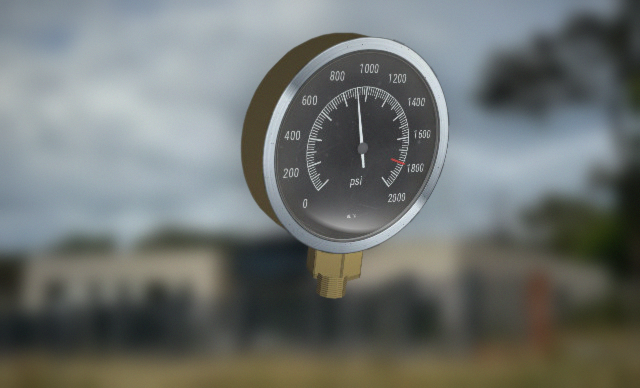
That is **900** psi
